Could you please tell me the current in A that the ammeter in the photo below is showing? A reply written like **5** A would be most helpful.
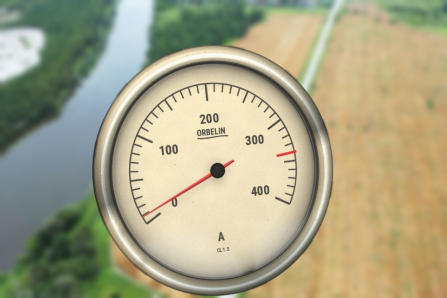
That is **10** A
